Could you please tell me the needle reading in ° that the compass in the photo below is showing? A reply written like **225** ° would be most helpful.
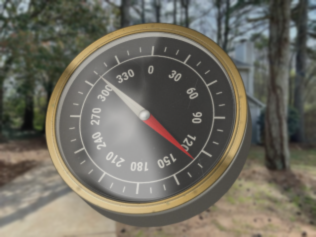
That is **130** °
